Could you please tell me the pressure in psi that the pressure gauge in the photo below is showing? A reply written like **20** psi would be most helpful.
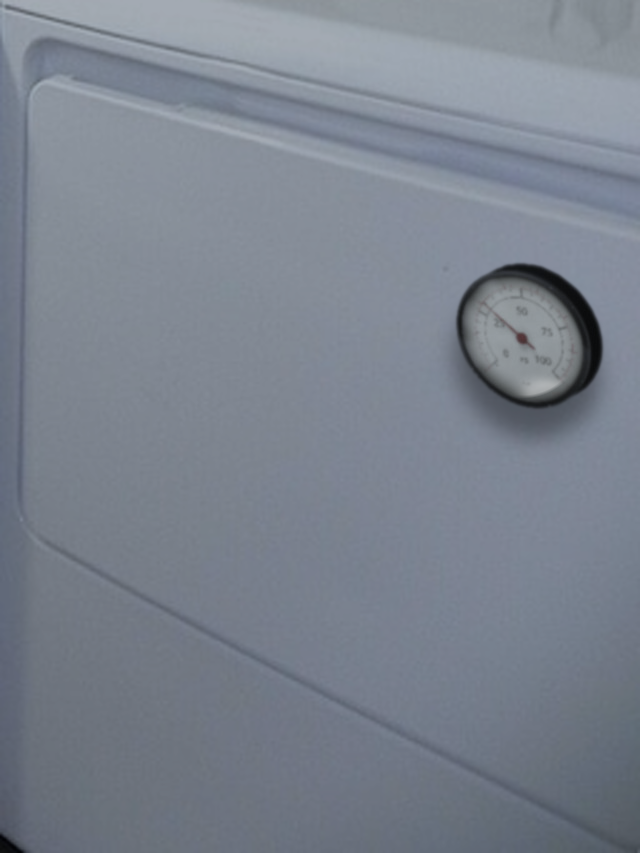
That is **30** psi
